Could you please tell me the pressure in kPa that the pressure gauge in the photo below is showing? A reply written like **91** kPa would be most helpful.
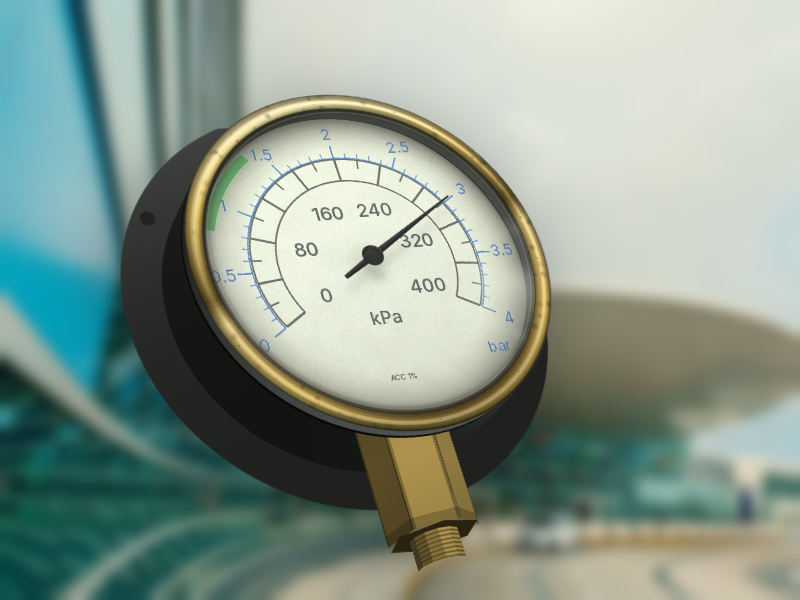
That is **300** kPa
